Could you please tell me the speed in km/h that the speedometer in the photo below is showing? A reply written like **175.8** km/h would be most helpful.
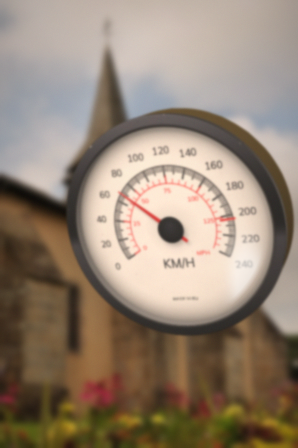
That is **70** km/h
